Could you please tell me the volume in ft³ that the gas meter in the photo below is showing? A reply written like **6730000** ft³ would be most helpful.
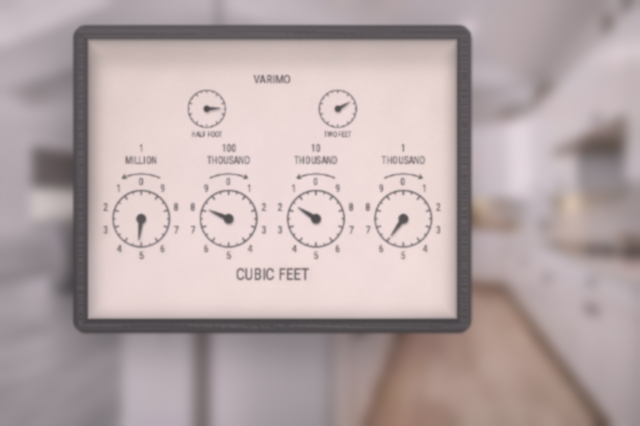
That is **481600** ft³
